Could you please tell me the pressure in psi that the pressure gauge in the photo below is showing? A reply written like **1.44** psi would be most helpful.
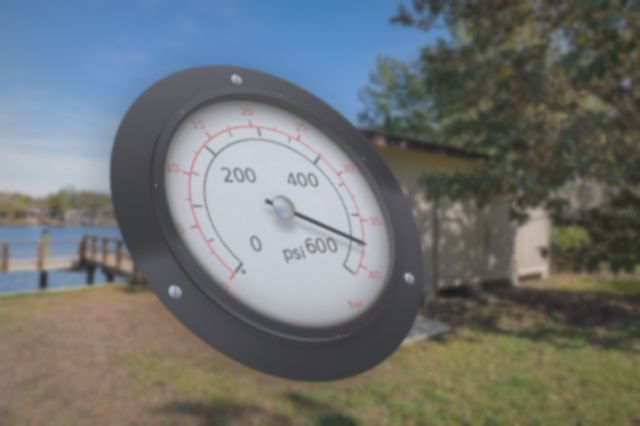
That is **550** psi
